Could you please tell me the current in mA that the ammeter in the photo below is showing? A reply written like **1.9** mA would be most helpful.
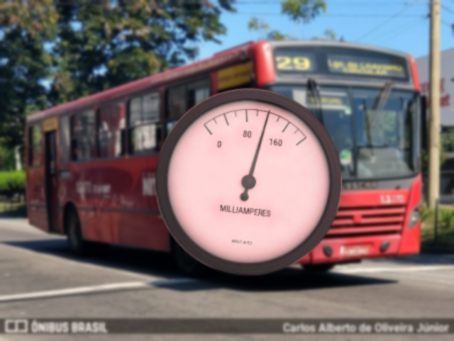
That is **120** mA
